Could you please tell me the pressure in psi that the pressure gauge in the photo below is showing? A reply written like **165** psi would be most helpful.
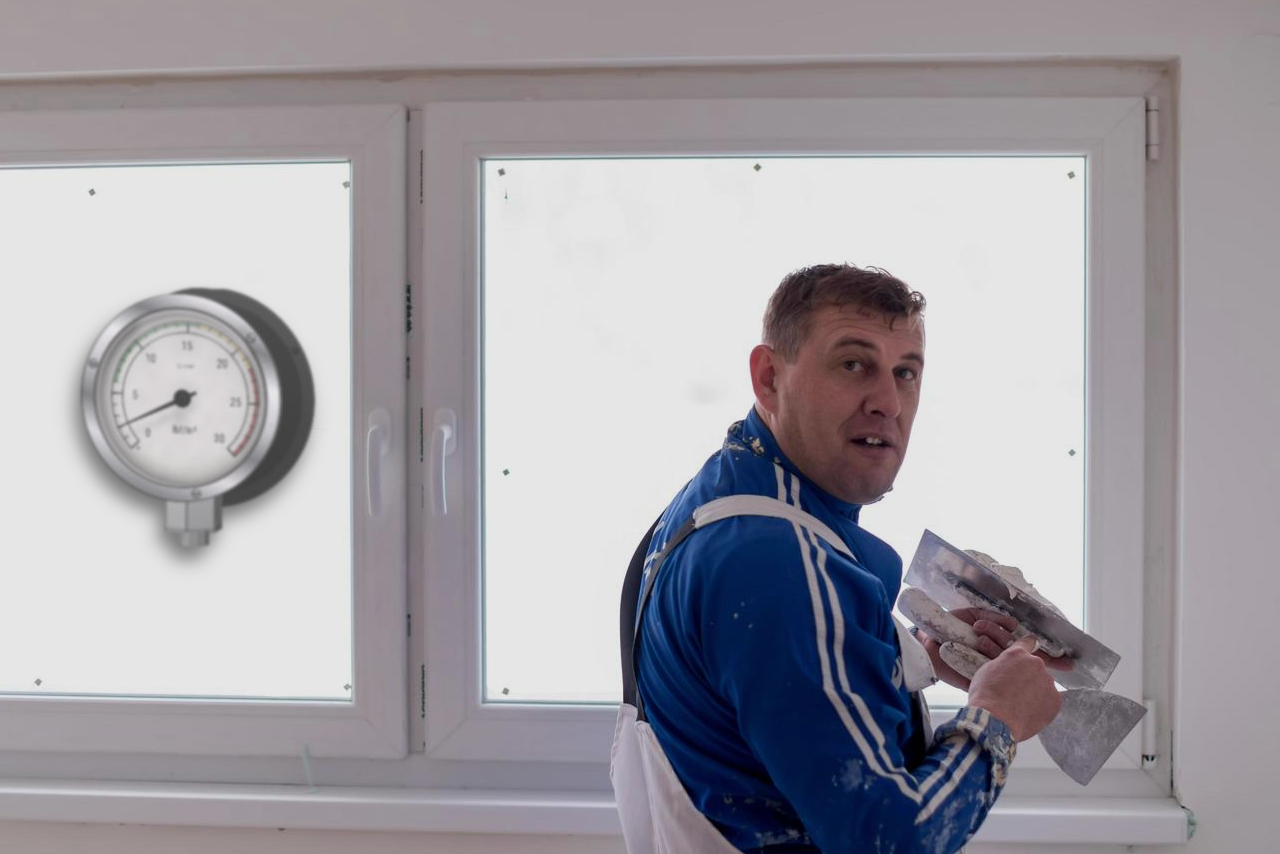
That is **2** psi
